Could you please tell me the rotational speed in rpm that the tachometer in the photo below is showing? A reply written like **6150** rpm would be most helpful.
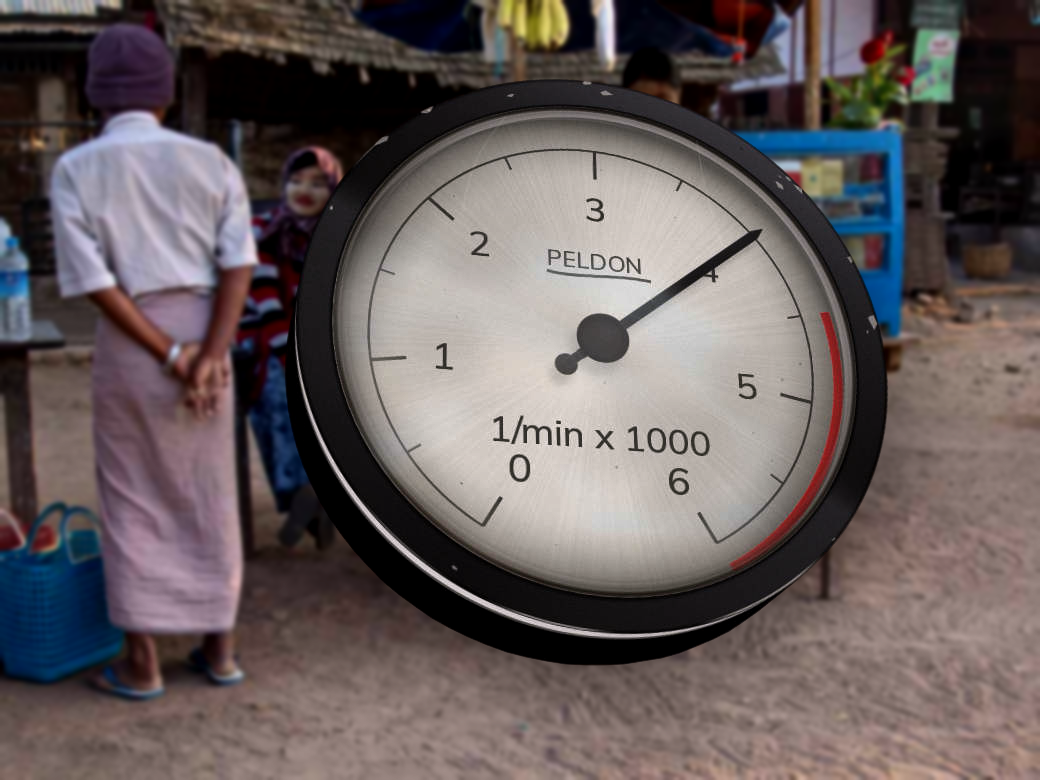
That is **4000** rpm
